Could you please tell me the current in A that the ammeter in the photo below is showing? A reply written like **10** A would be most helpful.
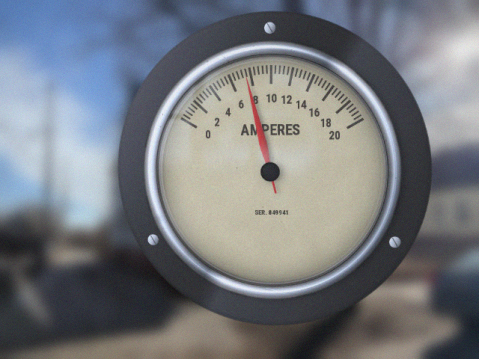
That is **7.6** A
